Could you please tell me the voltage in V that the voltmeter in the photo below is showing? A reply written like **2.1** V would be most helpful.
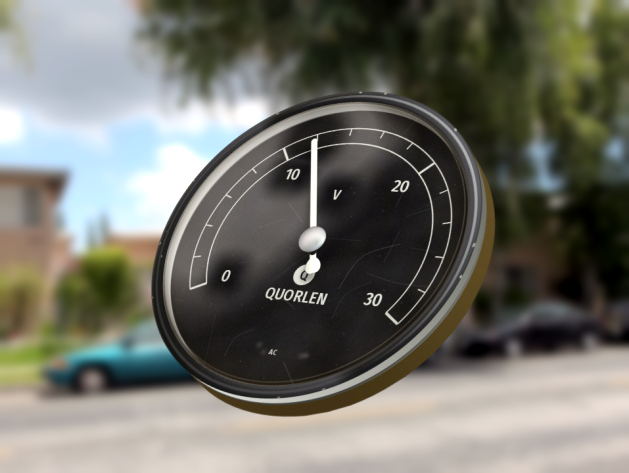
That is **12** V
